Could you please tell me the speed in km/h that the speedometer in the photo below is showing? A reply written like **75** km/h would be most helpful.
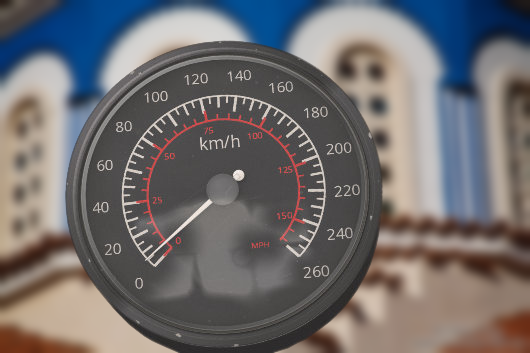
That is **5** km/h
